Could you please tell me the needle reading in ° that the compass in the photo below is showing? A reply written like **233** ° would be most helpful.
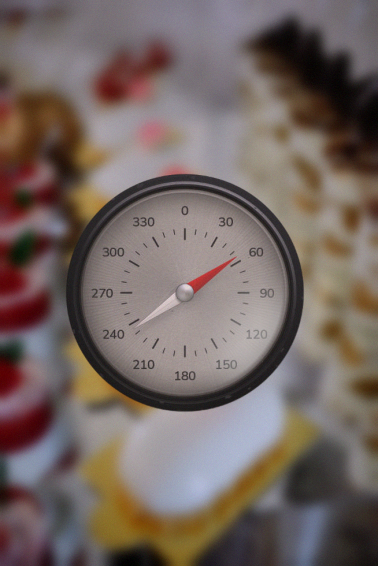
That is **55** °
